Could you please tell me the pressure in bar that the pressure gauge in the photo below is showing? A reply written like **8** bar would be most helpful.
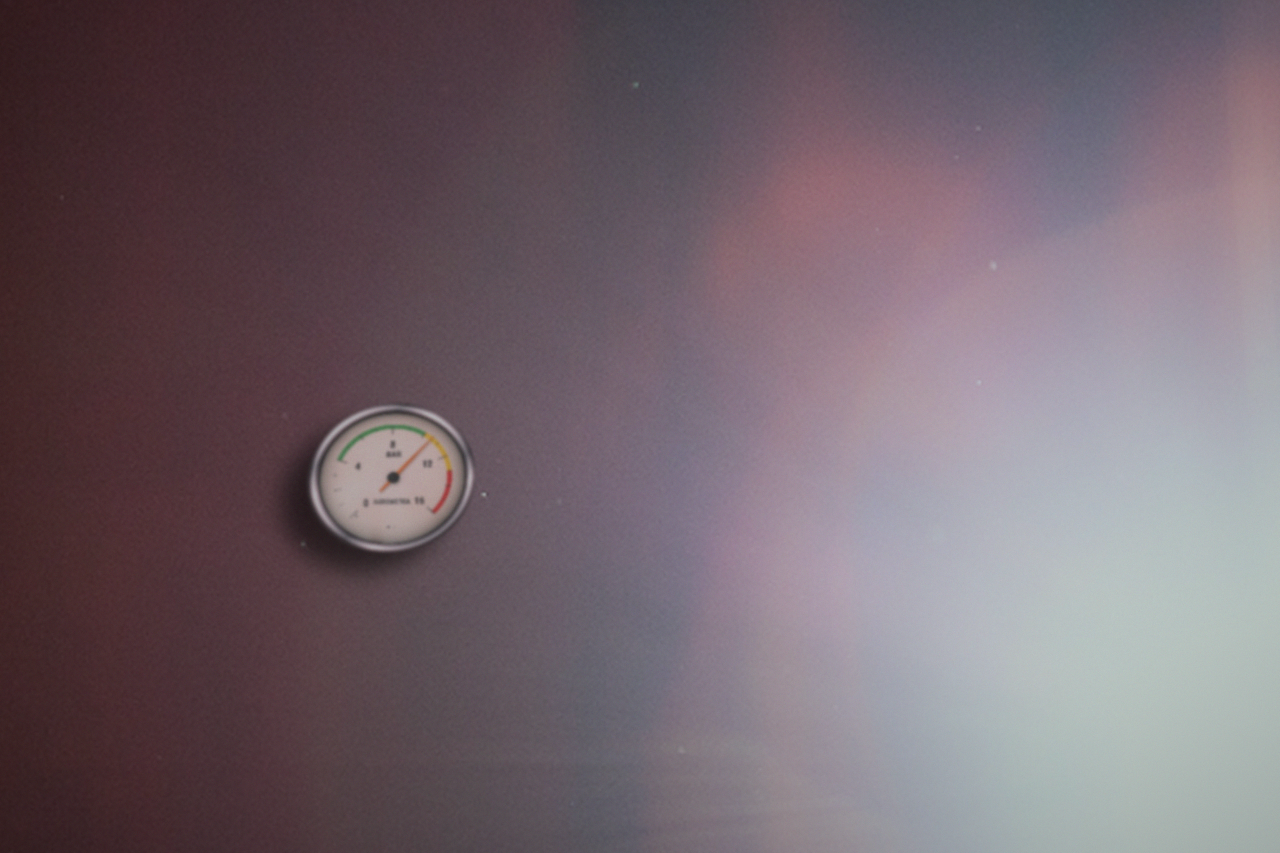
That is **10.5** bar
